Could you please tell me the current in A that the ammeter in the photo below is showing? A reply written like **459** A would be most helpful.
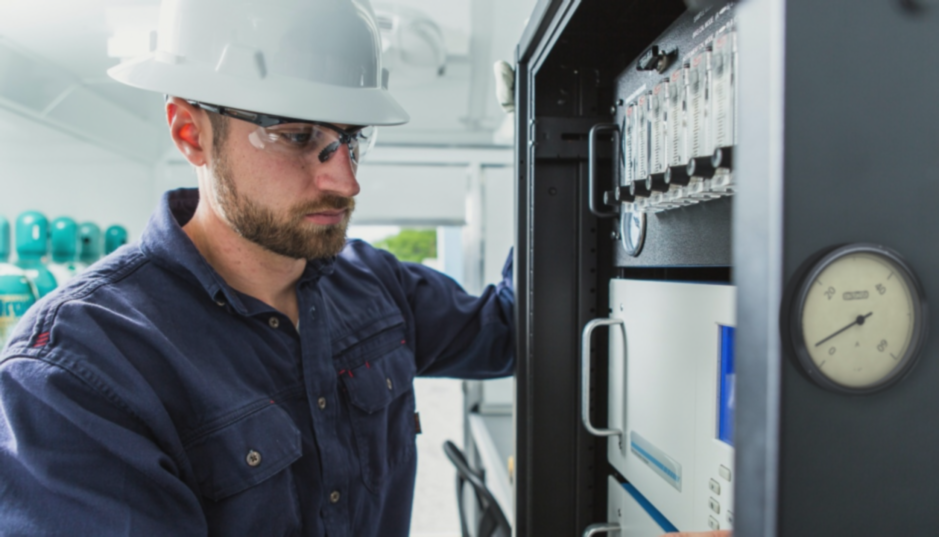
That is **5** A
